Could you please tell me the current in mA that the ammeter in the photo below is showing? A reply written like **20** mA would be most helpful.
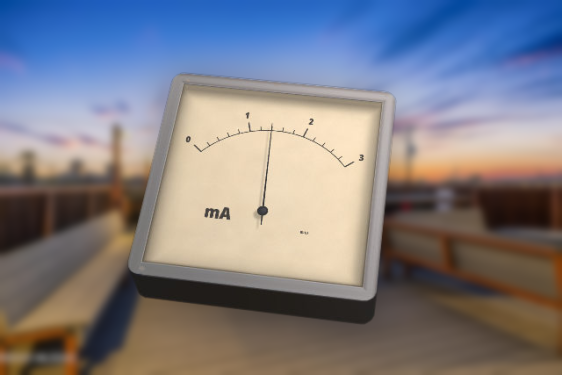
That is **1.4** mA
